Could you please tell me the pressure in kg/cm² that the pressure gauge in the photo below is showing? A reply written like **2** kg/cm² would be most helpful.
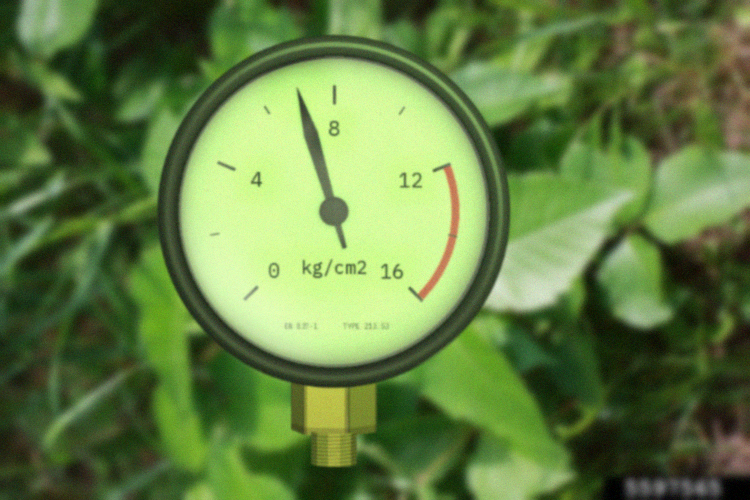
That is **7** kg/cm²
